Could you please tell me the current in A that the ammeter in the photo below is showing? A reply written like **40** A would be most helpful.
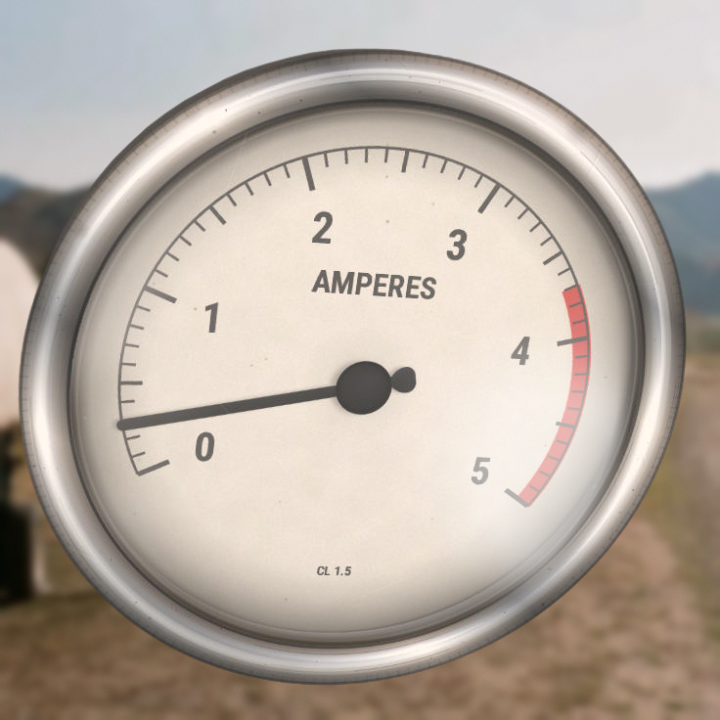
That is **0.3** A
